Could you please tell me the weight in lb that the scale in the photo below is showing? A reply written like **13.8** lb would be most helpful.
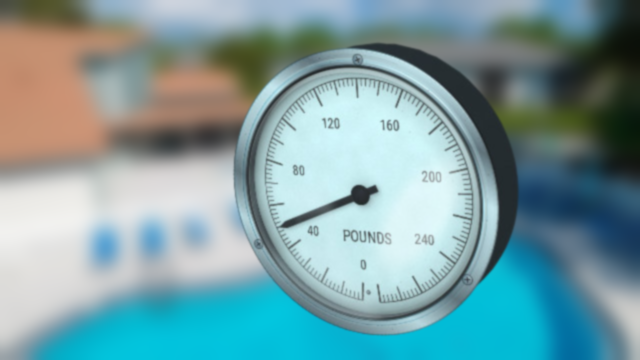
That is **50** lb
